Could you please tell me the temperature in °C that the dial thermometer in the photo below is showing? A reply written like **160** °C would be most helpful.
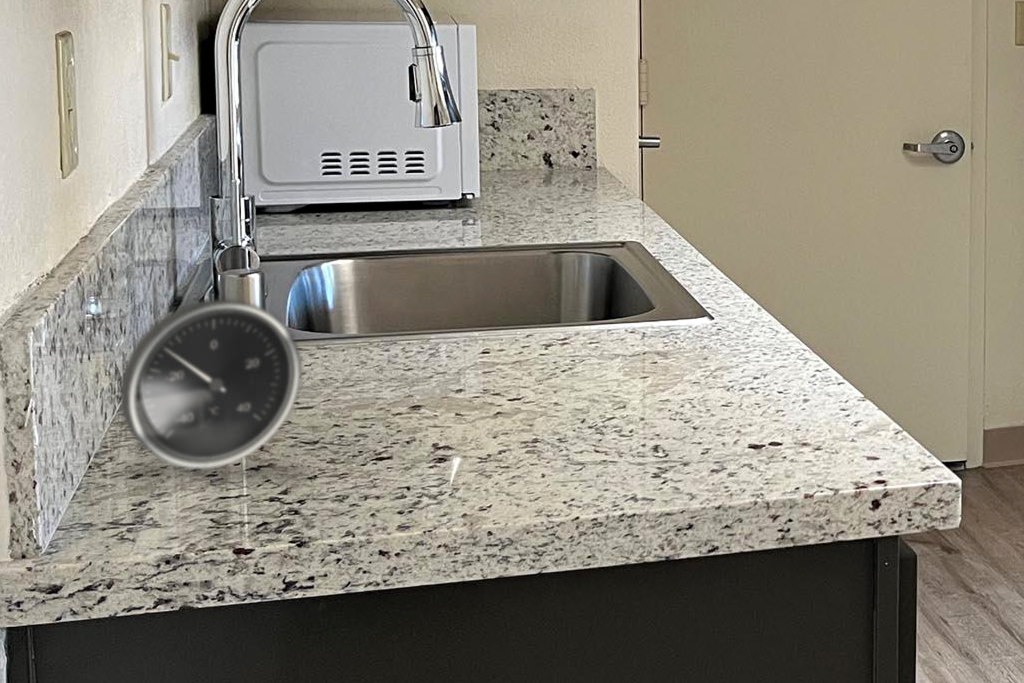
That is **-14** °C
